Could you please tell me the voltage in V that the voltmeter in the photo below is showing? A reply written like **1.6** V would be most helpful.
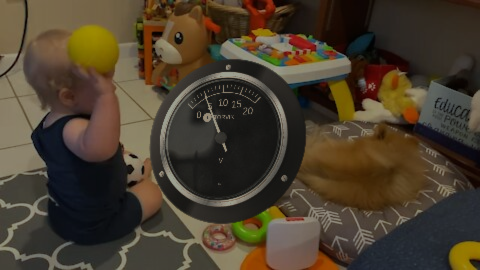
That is **5** V
